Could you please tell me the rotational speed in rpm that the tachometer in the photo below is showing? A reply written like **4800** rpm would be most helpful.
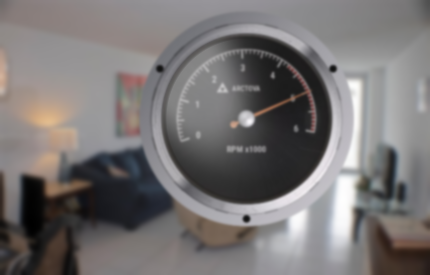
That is **5000** rpm
